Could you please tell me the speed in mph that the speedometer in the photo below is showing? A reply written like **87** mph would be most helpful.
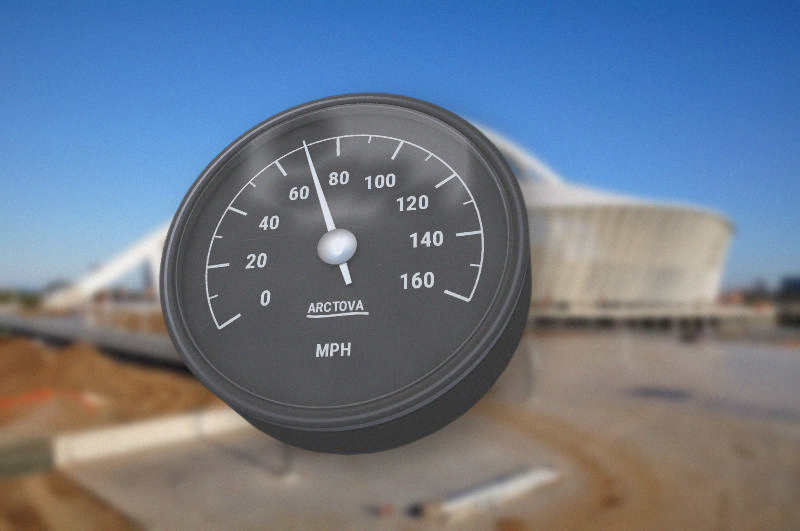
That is **70** mph
